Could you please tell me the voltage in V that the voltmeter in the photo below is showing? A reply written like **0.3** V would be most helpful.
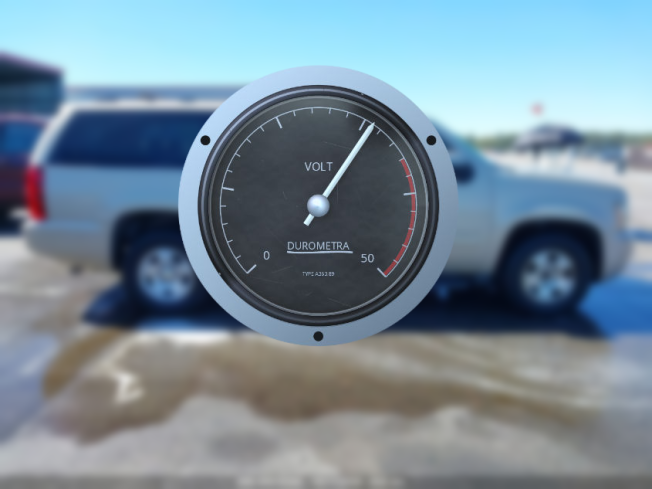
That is **31** V
